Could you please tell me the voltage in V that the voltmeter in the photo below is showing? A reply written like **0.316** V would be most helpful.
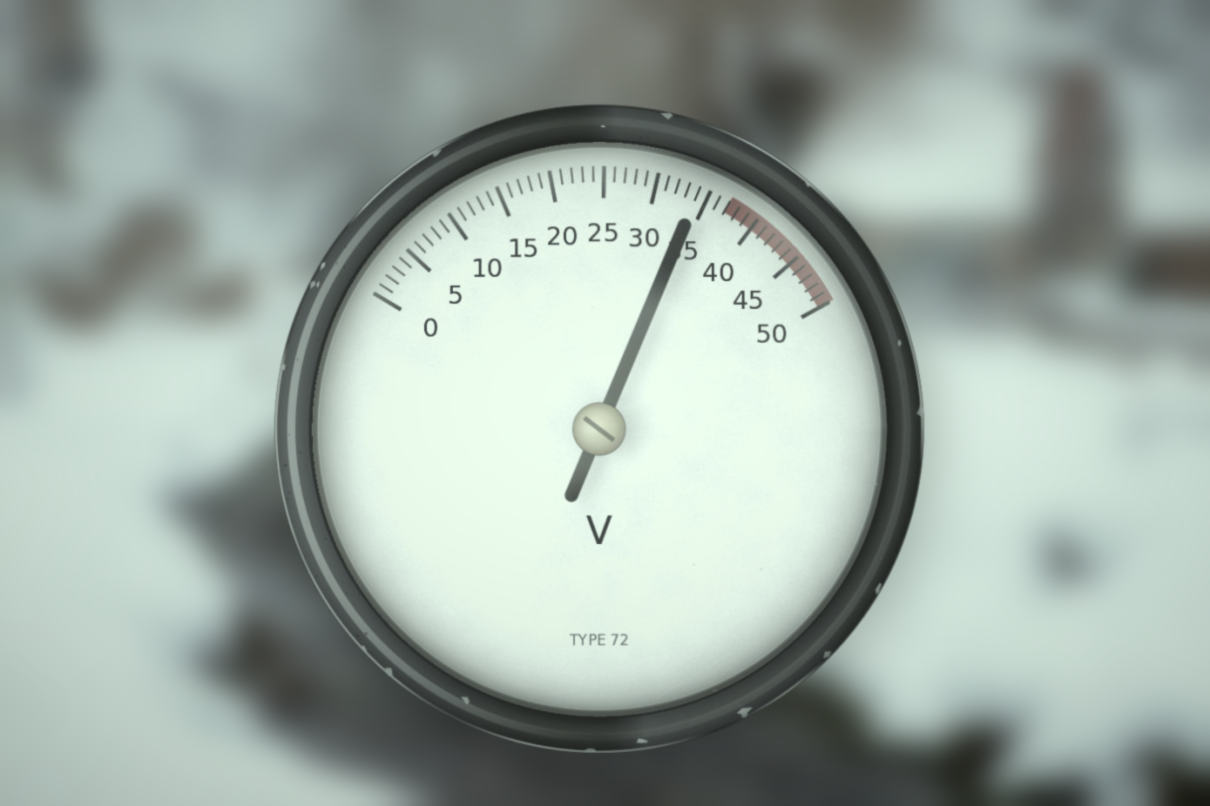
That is **34** V
